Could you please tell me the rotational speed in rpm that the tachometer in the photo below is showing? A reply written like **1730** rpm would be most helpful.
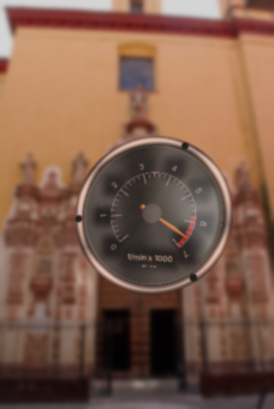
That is **6600** rpm
